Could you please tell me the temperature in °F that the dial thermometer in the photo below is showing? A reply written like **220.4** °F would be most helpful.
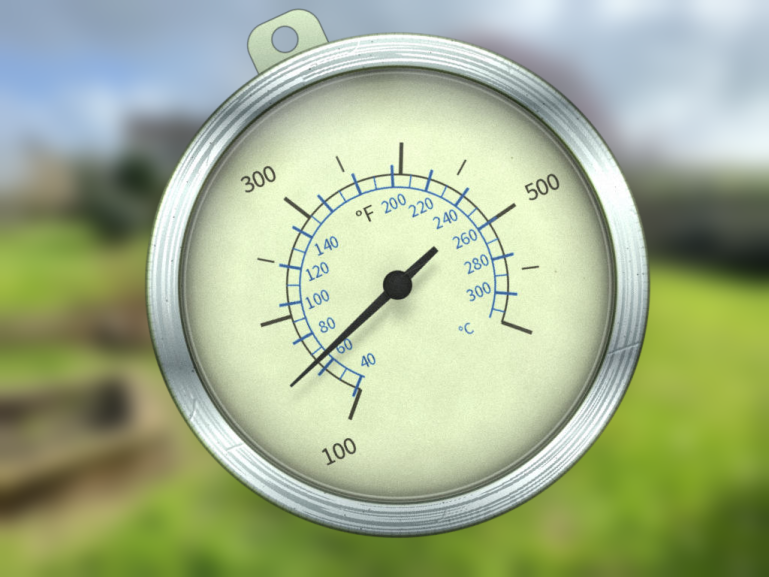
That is **150** °F
